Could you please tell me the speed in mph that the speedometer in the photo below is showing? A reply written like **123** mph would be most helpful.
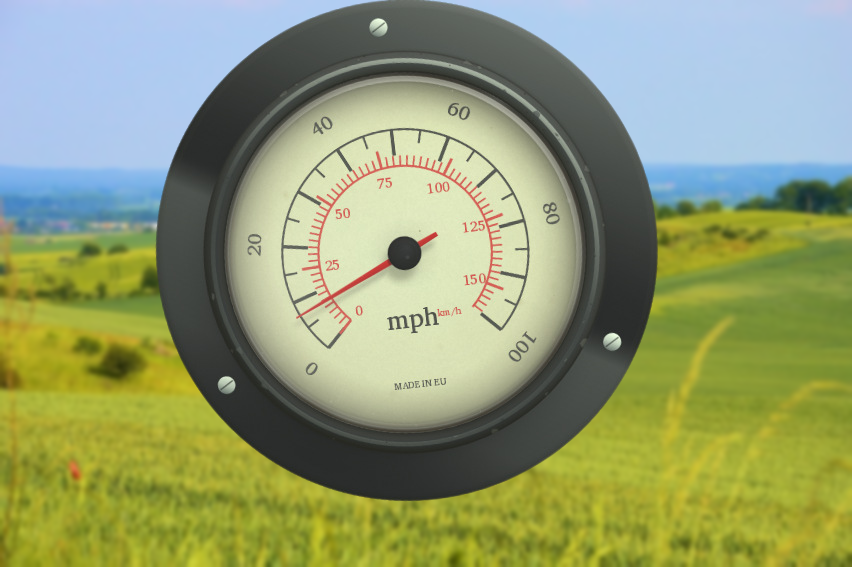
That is **7.5** mph
